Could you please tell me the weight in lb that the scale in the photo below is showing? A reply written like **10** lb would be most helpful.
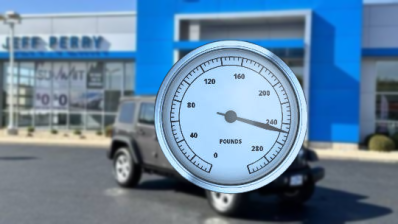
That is **248** lb
